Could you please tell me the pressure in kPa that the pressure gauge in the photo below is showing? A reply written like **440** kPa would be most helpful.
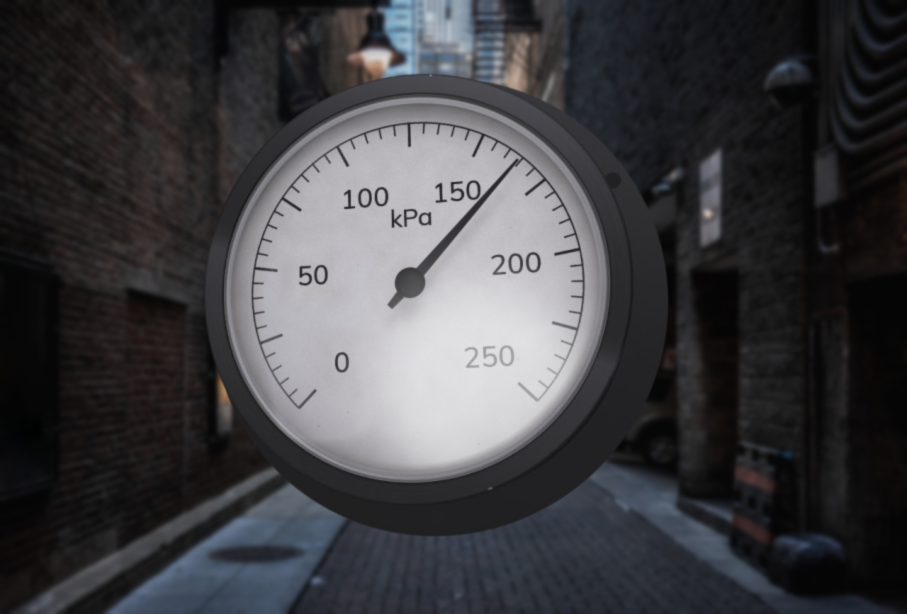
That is **165** kPa
